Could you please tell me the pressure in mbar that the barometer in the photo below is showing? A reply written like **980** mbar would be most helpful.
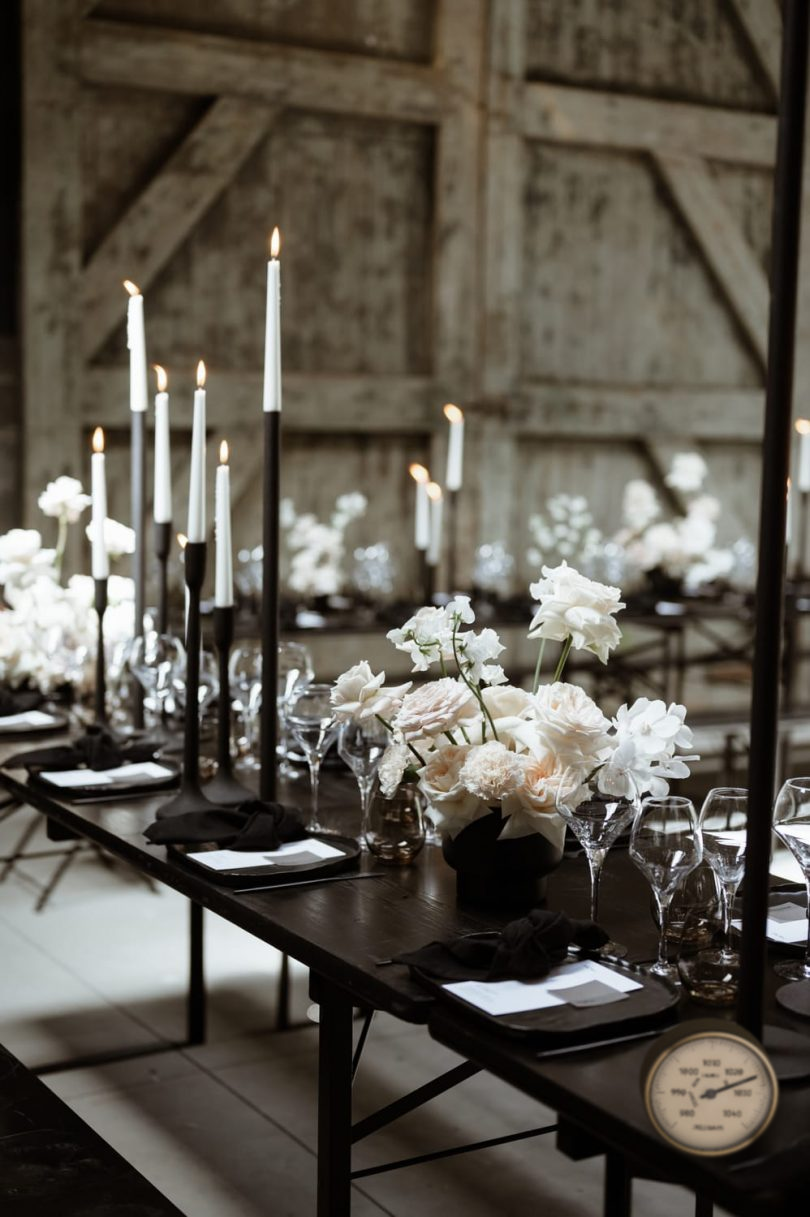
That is **1025** mbar
